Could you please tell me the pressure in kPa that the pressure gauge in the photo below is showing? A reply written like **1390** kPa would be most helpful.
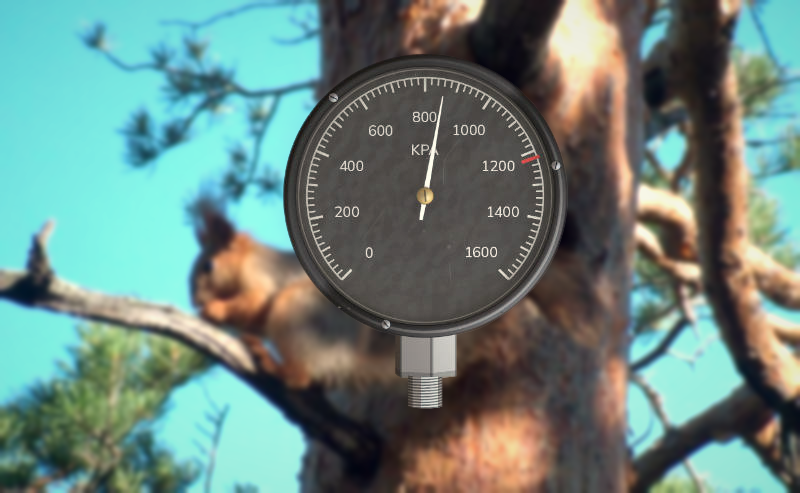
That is **860** kPa
